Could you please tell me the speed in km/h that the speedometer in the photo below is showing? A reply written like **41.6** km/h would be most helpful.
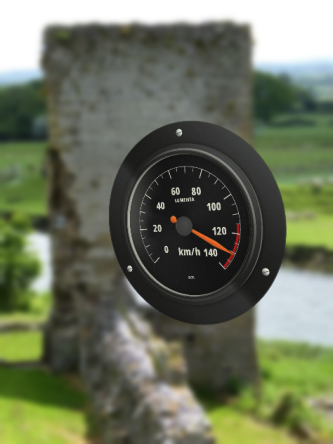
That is **130** km/h
